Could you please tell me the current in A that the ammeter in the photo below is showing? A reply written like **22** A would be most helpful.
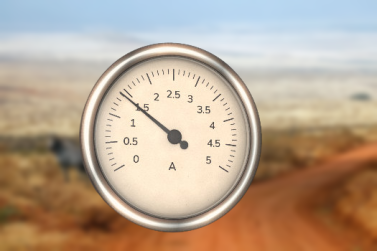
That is **1.4** A
